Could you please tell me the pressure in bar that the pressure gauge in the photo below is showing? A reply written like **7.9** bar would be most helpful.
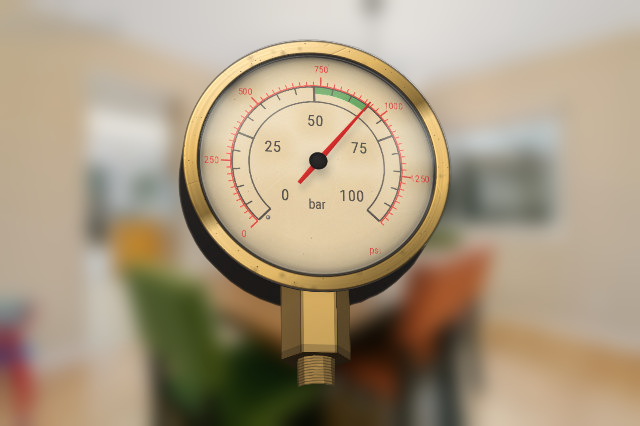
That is **65** bar
